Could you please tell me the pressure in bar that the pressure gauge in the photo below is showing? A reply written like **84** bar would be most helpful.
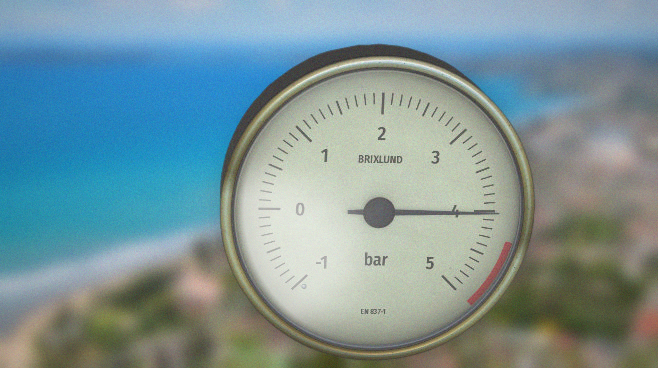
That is **4** bar
